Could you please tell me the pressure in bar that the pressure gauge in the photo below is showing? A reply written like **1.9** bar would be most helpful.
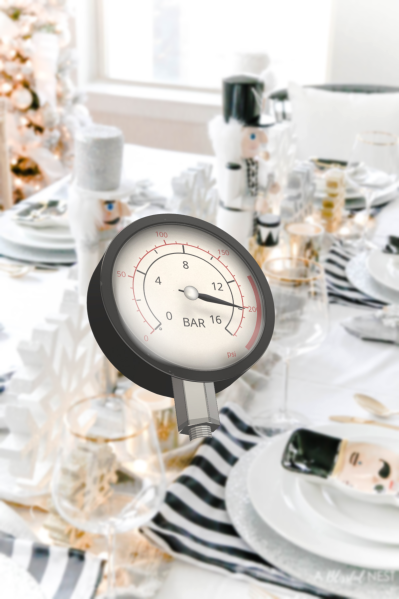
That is **14** bar
